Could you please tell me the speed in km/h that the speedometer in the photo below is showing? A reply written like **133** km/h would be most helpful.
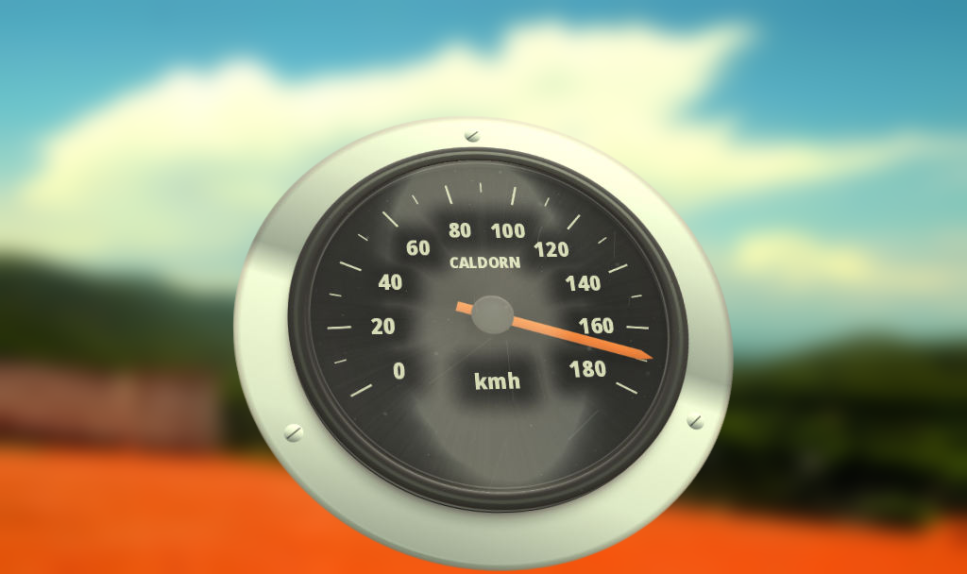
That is **170** km/h
